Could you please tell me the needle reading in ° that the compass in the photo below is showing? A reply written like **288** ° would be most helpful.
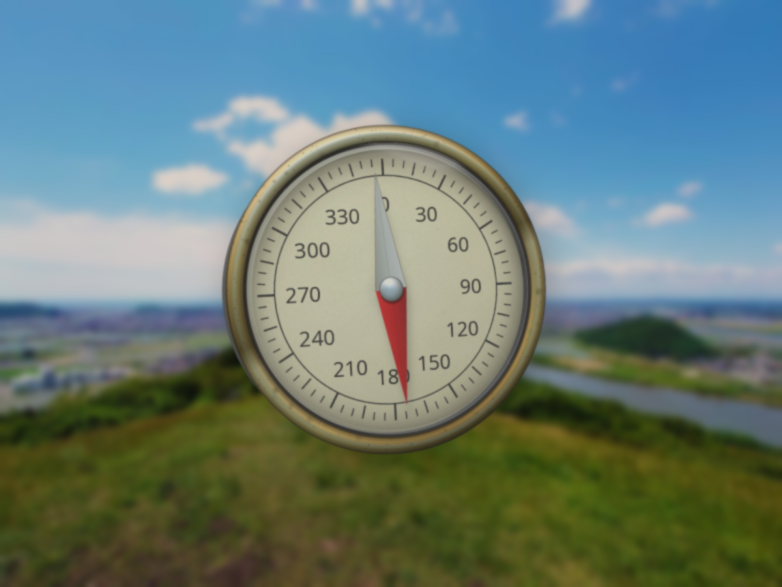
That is **175** °
